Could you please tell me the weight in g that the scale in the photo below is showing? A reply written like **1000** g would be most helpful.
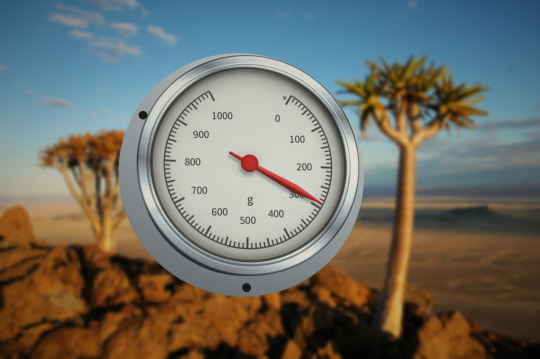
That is **290** g
